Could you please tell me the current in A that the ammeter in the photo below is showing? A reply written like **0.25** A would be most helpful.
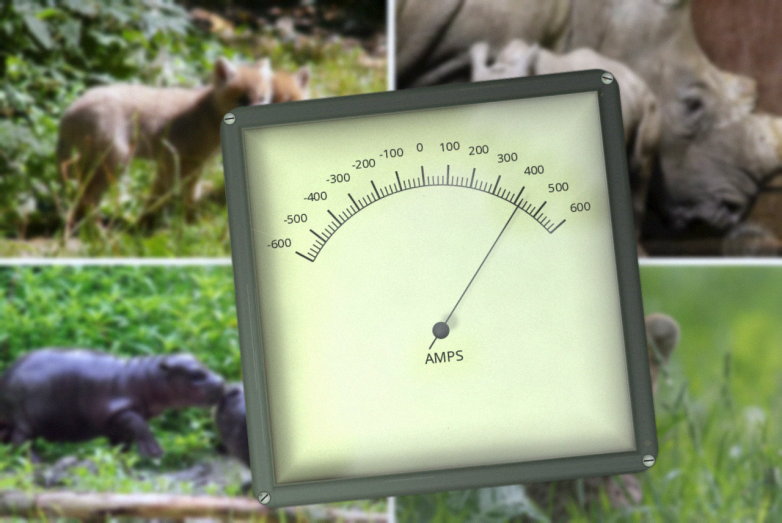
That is **420** A
